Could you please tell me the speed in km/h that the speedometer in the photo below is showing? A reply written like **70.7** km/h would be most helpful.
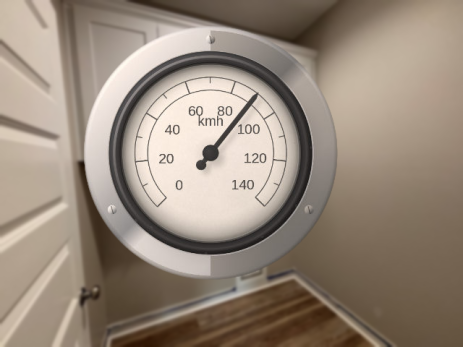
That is **90** km/h
